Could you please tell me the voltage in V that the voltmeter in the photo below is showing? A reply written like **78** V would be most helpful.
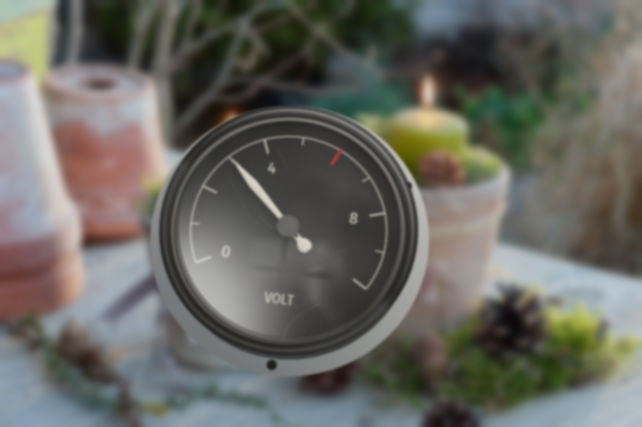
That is **3** V
